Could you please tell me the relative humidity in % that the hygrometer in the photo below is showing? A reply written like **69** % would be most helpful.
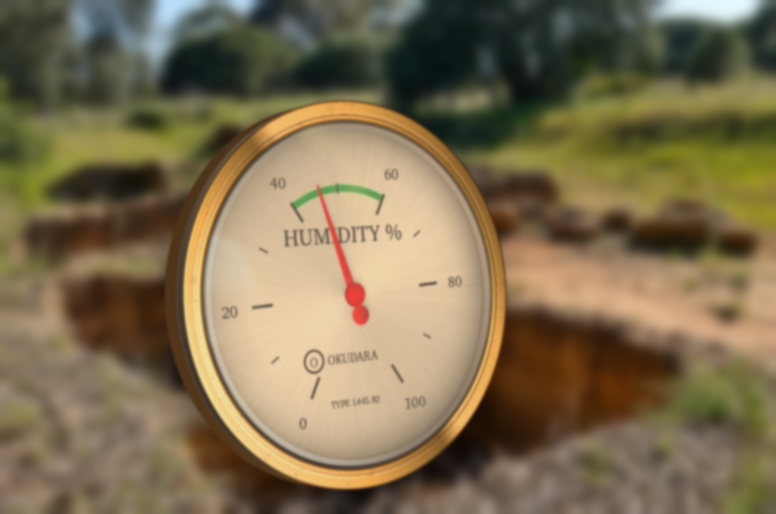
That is **45** %
